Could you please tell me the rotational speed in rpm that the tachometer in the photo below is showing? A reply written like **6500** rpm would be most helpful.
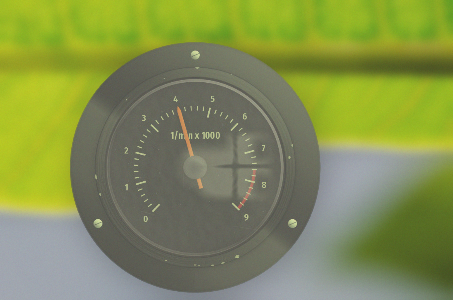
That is **4000** rpm
